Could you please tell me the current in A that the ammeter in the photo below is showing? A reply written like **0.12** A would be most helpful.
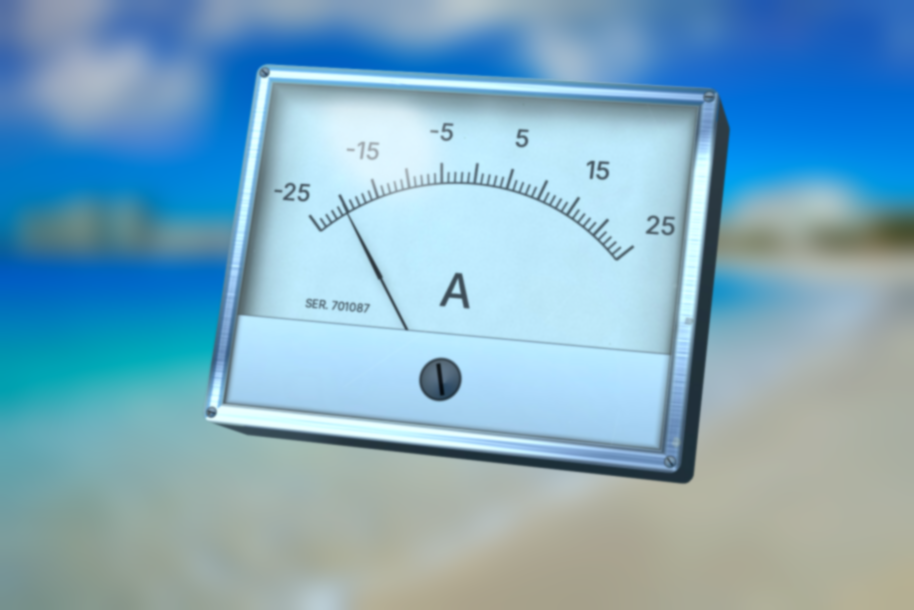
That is **-20** A
